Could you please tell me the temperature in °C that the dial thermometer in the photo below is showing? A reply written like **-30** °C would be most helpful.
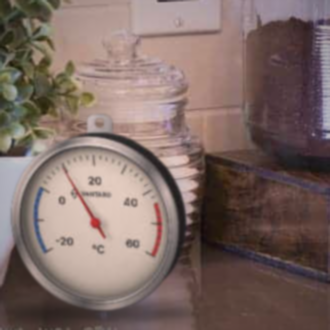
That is **10** °C
